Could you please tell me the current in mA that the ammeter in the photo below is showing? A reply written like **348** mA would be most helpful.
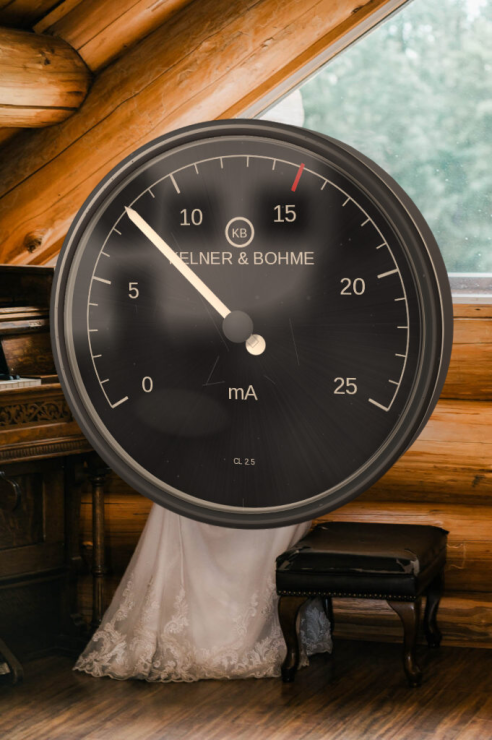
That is **8** mA
